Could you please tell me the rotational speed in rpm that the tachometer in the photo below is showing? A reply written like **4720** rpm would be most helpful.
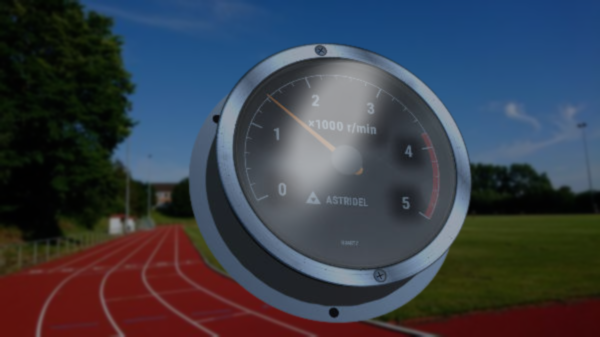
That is **1400** rpm
